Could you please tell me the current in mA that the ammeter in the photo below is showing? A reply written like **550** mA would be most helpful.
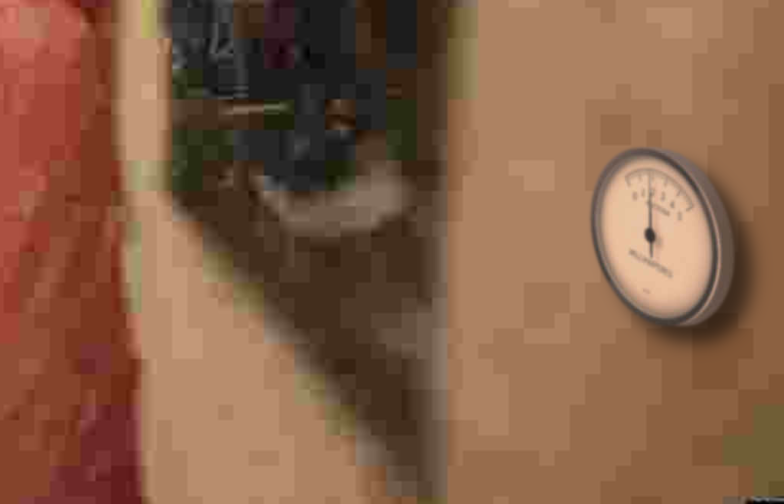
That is **2** mA
